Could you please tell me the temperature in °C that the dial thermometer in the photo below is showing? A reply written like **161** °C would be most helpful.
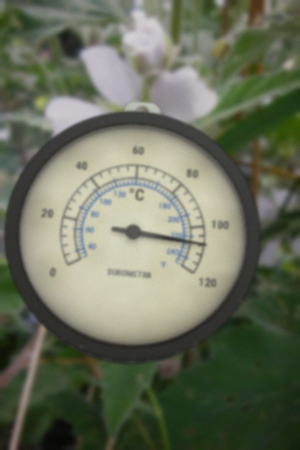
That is **108** °C
